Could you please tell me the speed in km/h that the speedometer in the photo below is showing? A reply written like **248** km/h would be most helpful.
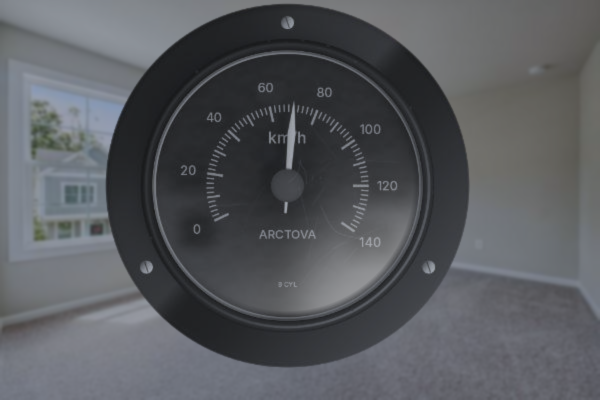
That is **70** km/h
